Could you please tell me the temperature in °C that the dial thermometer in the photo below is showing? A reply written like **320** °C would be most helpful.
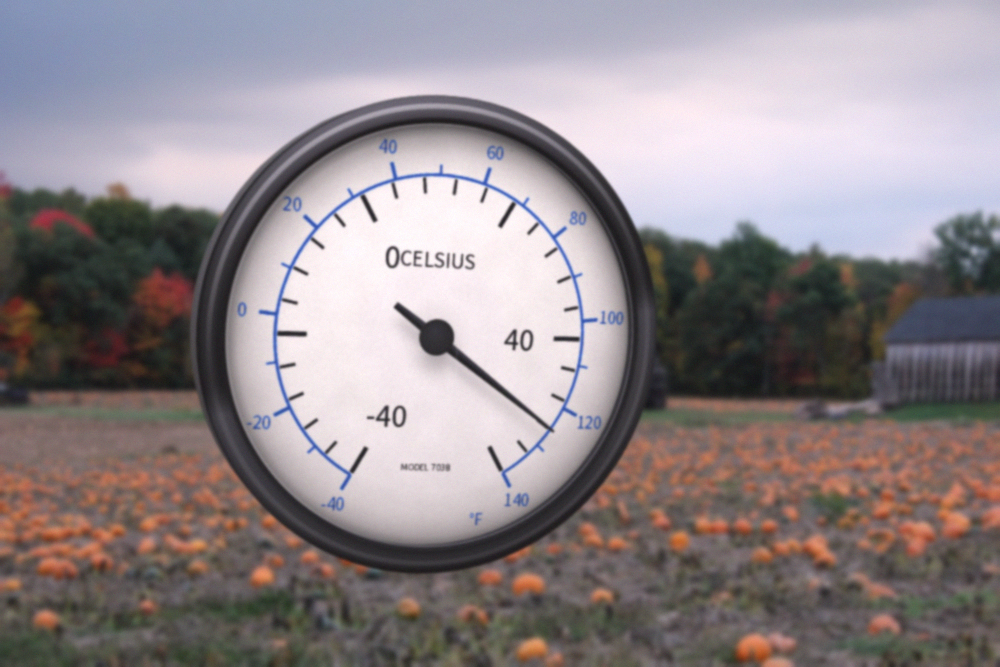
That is **52** °C
